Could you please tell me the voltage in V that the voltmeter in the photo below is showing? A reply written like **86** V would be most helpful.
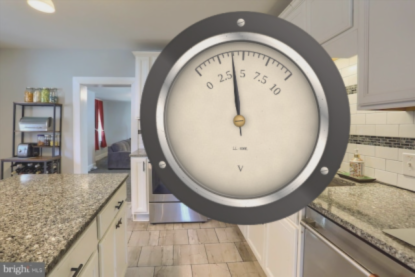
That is **4** V
